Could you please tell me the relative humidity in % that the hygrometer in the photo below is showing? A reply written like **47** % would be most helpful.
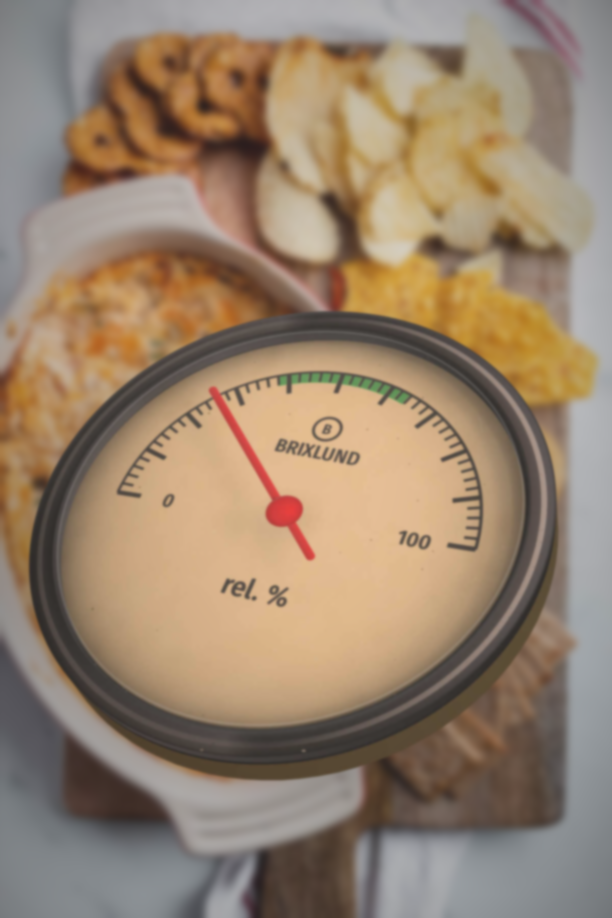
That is **26** %
